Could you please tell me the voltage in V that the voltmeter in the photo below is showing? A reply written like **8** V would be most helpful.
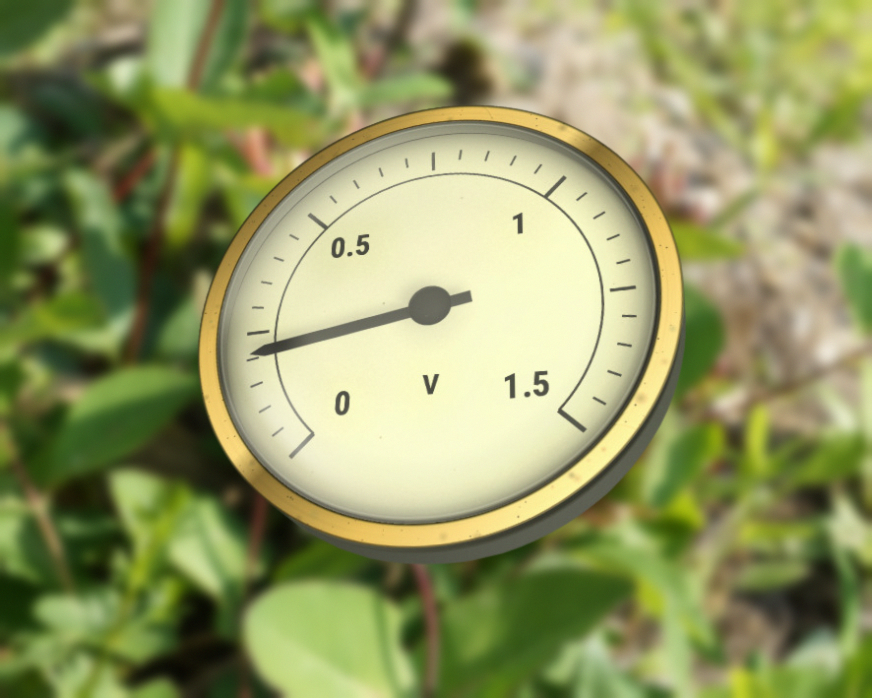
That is **0.2** V
